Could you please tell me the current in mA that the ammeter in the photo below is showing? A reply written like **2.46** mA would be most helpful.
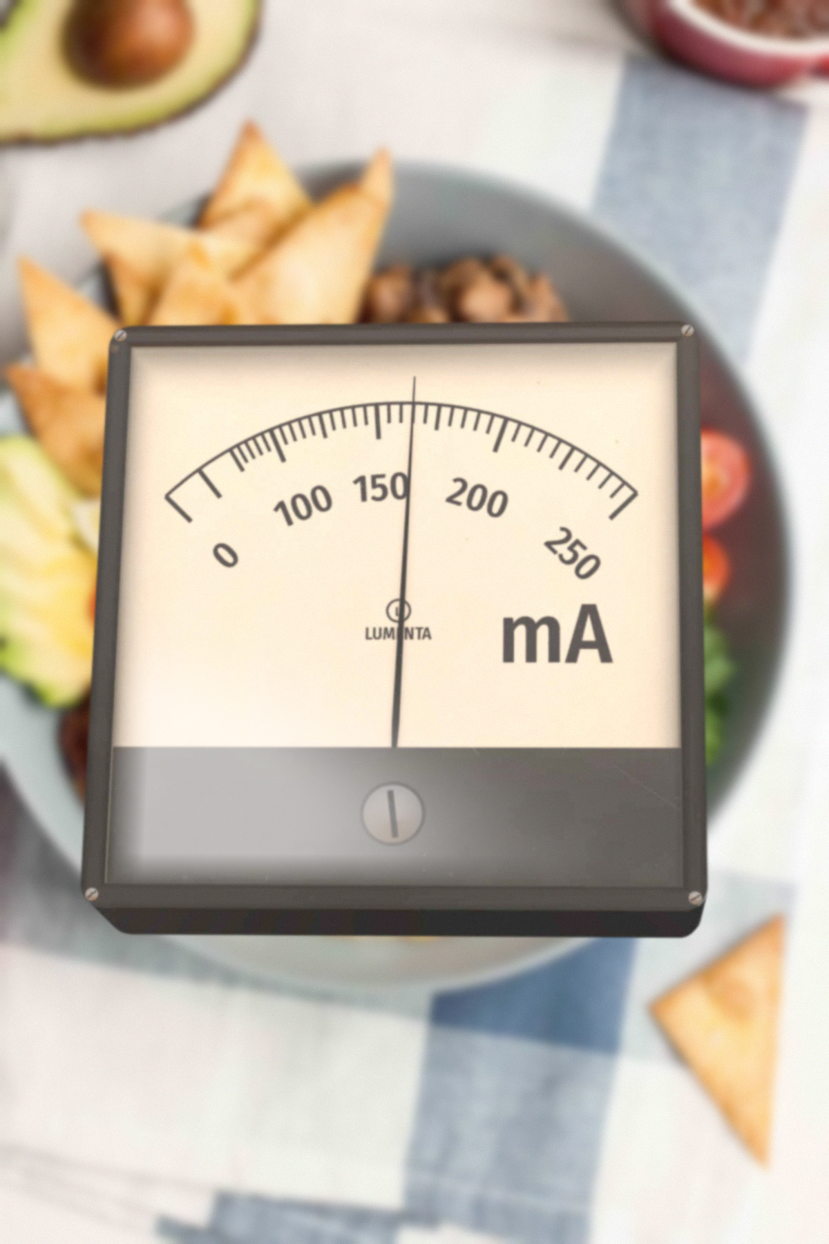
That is **165** mA
